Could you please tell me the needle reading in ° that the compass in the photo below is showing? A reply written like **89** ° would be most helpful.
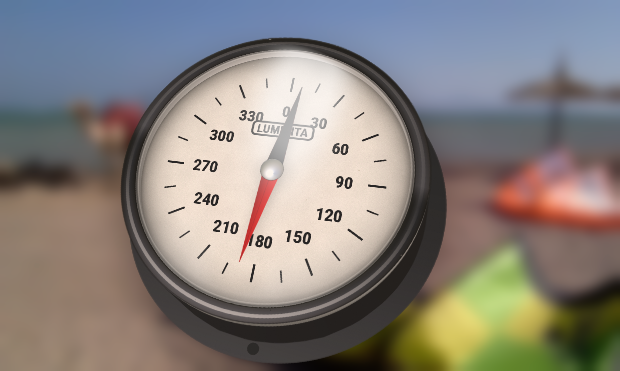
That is **187.5** °
